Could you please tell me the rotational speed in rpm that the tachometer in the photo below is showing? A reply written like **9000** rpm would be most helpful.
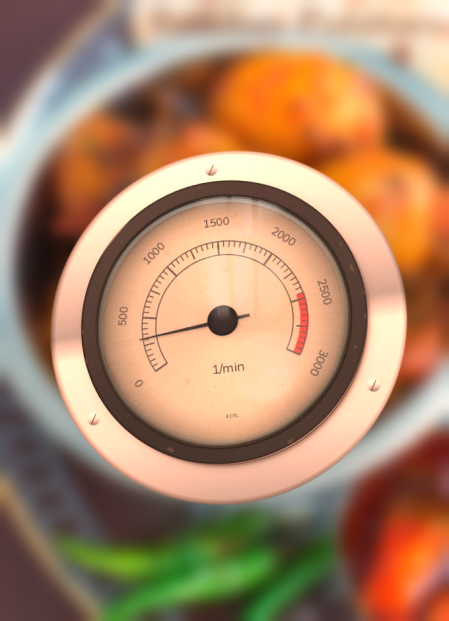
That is **300** rpm
